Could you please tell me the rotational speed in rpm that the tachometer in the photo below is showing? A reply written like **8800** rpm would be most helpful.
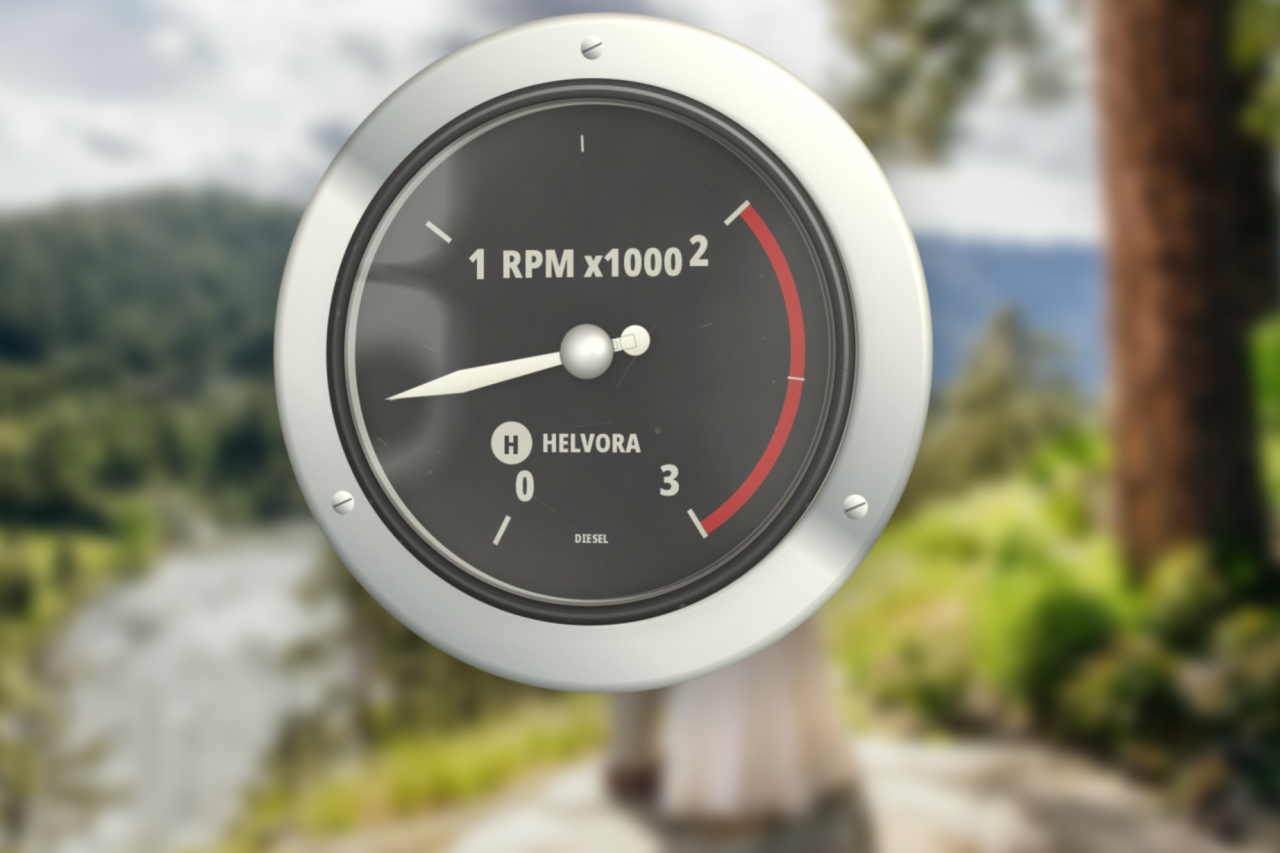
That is **500** rpm
